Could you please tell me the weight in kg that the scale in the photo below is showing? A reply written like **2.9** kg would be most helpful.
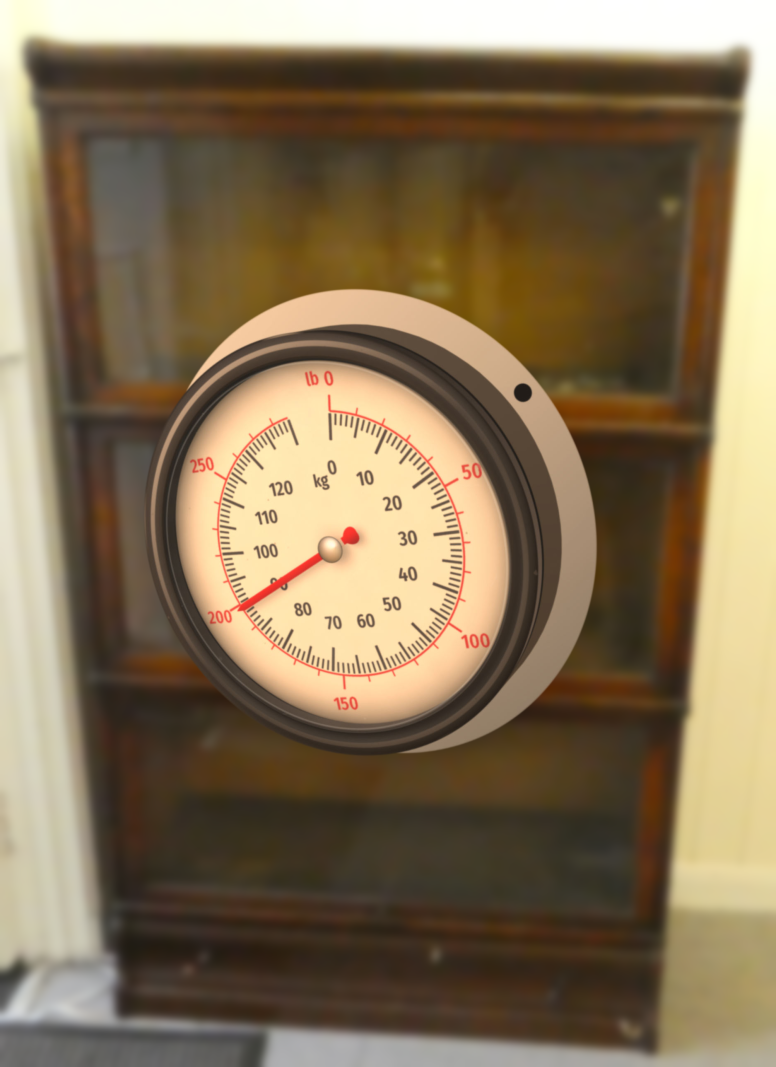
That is **90** kg
